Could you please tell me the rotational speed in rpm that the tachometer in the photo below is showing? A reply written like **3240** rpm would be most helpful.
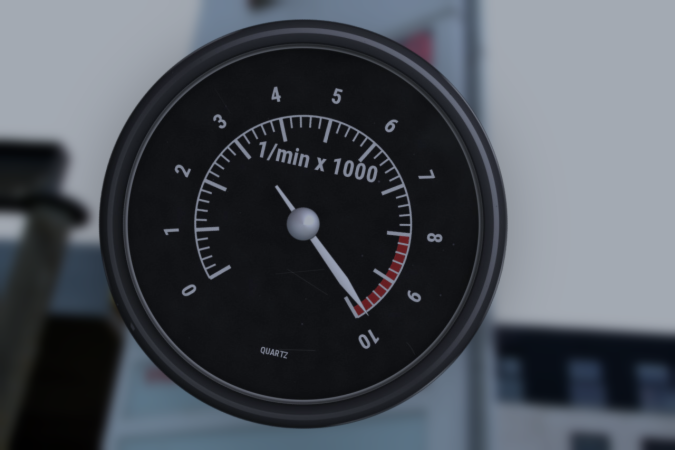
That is **9800** rpm
